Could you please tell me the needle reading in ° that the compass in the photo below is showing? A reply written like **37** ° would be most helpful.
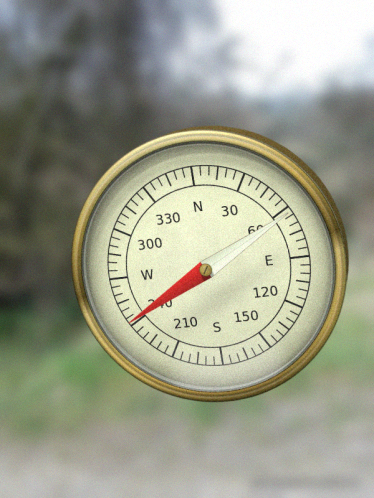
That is **242.5** °
